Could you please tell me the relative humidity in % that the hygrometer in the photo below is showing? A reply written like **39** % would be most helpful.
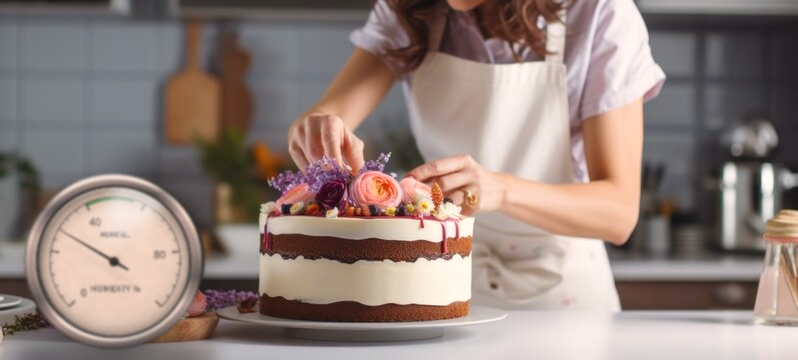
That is **28** %
